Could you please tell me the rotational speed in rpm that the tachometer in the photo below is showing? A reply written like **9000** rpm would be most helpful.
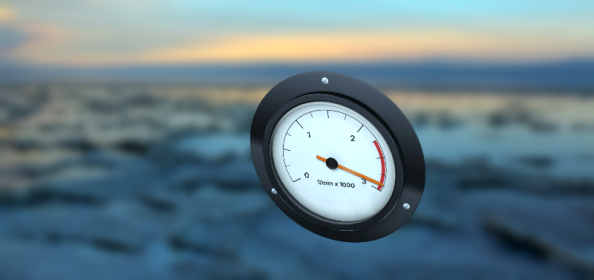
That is **2875** rpm
